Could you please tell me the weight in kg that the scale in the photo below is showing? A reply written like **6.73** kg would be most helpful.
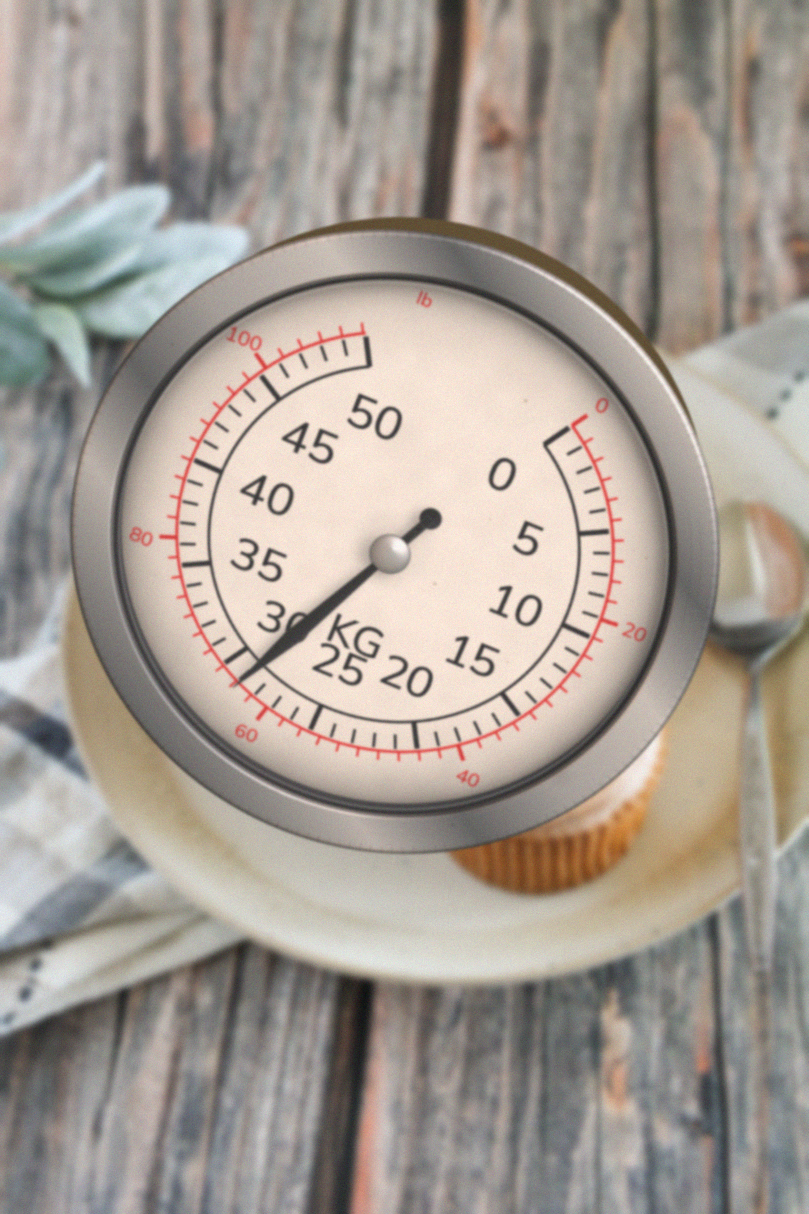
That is **29** kg
